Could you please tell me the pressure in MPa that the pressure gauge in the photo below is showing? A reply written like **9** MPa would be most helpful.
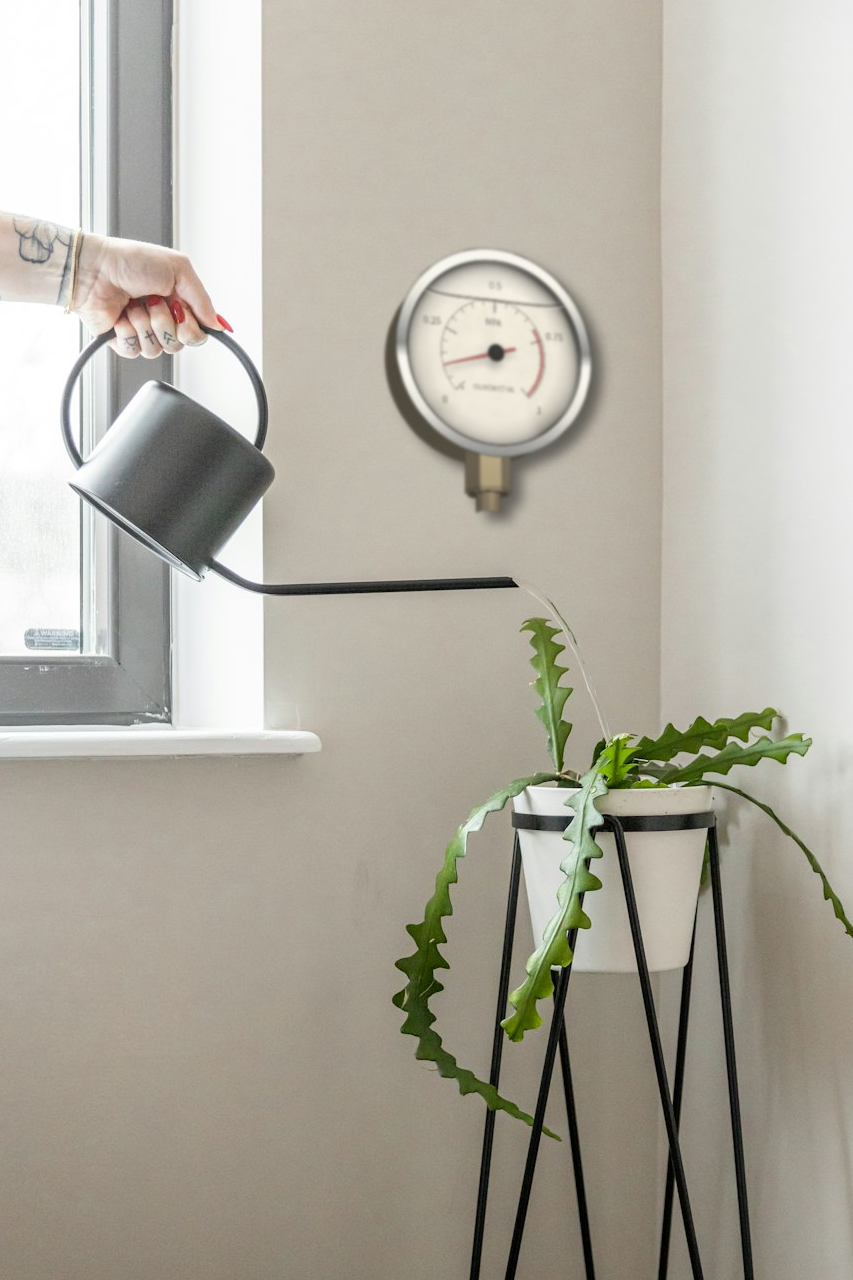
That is **0.1** MPa
